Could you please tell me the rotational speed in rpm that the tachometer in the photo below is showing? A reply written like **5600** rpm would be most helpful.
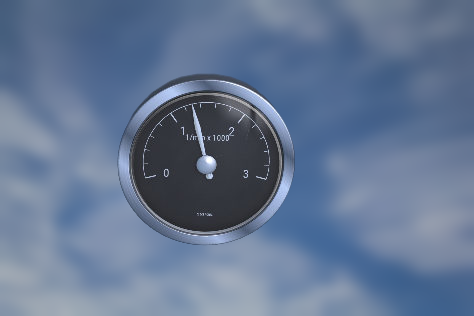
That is **1300** rpm
